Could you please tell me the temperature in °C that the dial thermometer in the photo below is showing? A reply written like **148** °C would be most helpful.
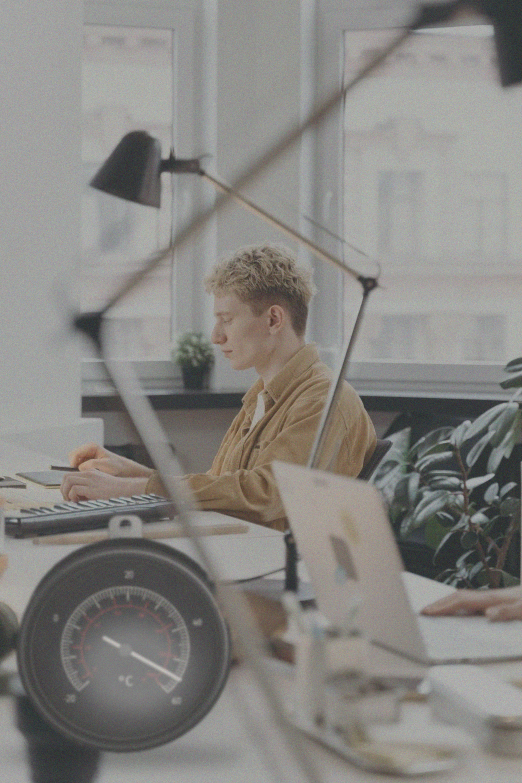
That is **55** °C
